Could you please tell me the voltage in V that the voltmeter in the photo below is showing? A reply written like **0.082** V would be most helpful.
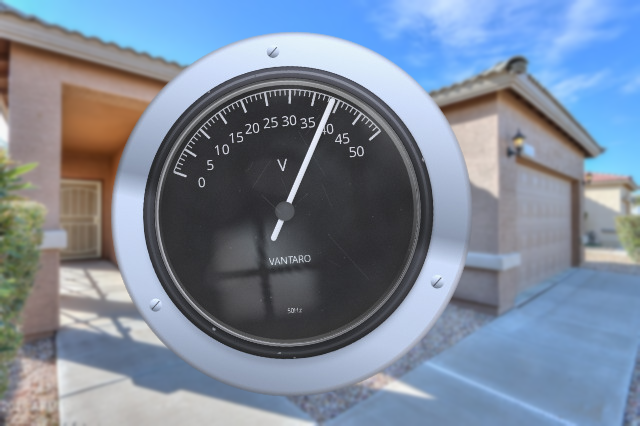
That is **39** V
